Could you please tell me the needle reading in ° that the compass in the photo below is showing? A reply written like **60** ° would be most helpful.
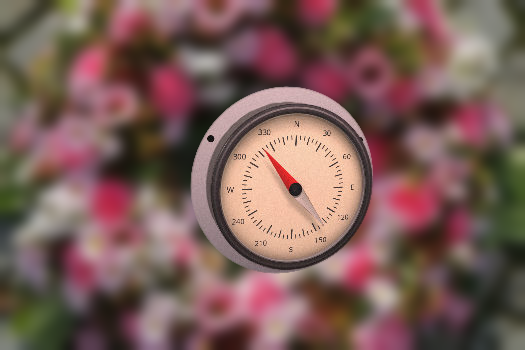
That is **320** °
